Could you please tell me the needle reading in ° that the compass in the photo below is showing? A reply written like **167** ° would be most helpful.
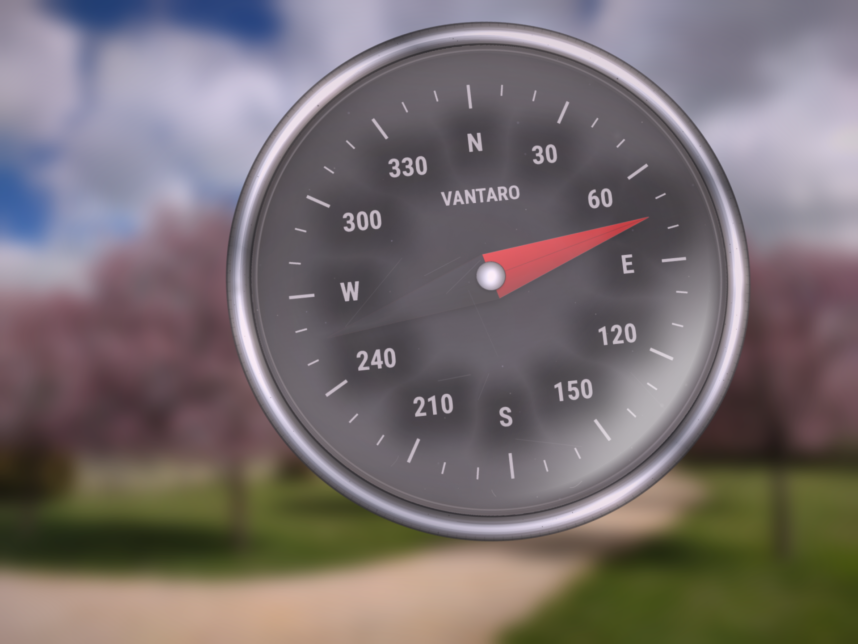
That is **75** °
